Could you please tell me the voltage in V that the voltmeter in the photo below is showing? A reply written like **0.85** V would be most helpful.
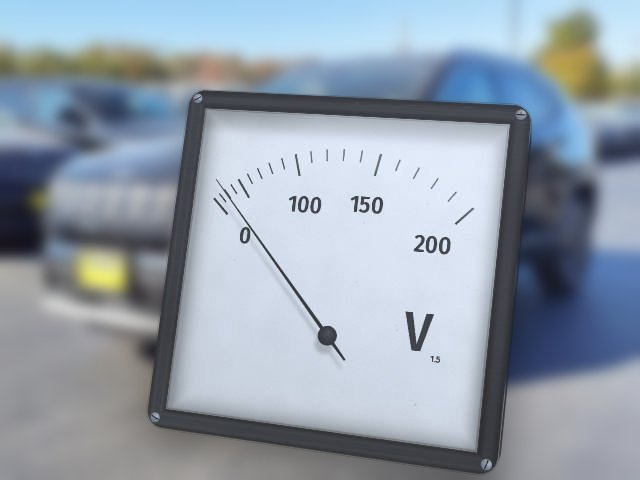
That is **30** V
